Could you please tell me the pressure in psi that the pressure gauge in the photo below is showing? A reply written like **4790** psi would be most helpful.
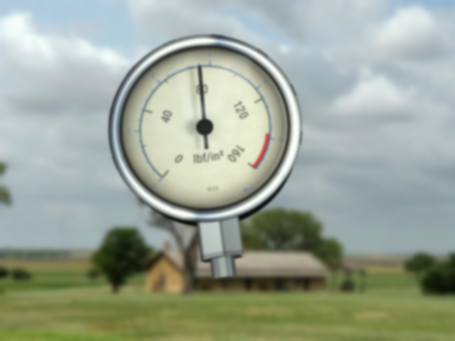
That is **80** psi
